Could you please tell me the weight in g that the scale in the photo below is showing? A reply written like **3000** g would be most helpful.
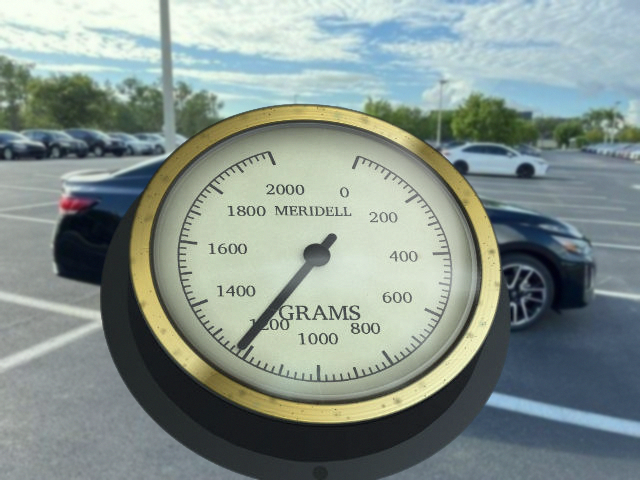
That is **1220** g
